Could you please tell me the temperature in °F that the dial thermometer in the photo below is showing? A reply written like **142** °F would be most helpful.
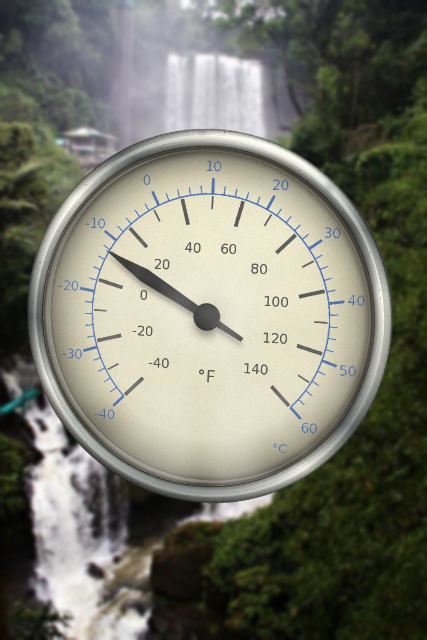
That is **10** °F
